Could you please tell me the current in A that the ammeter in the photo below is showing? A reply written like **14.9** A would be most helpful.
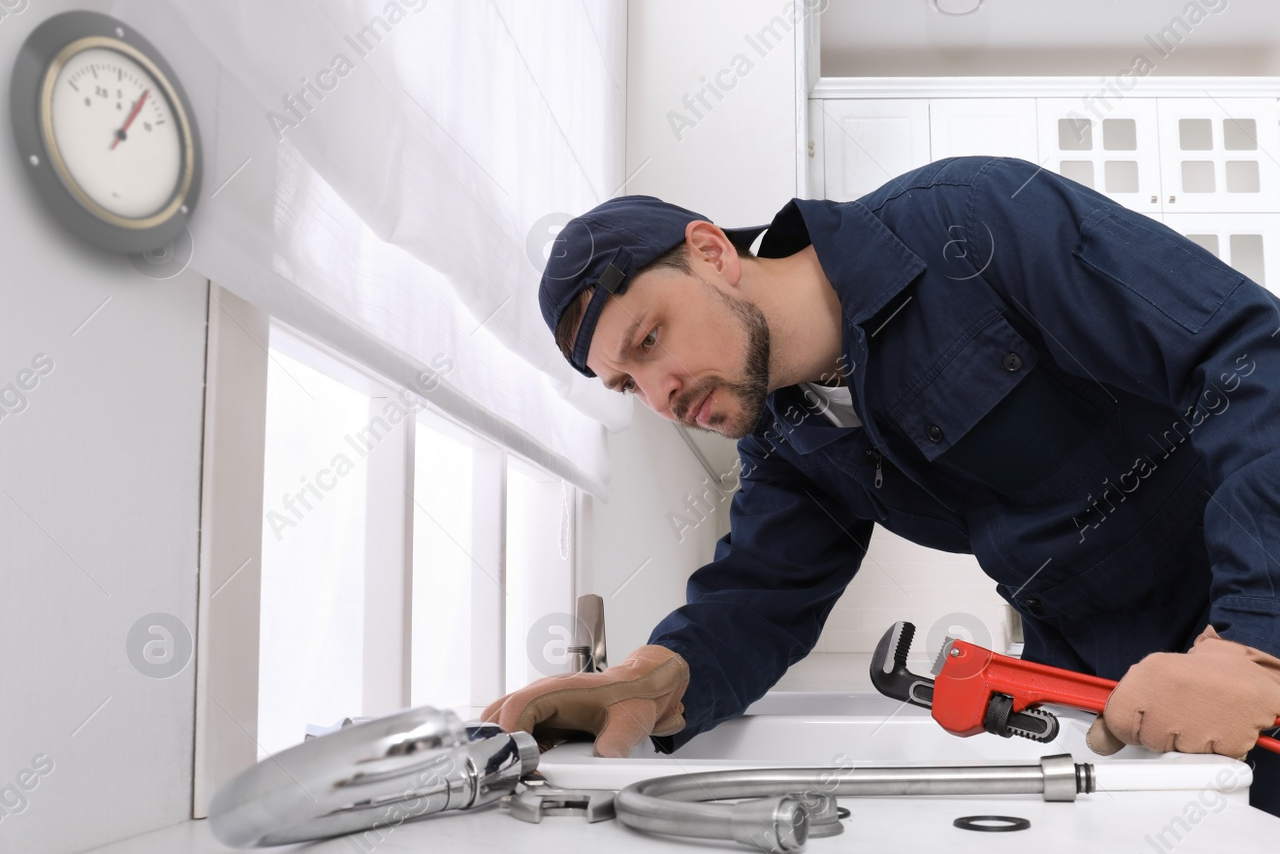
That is **7.5** A
